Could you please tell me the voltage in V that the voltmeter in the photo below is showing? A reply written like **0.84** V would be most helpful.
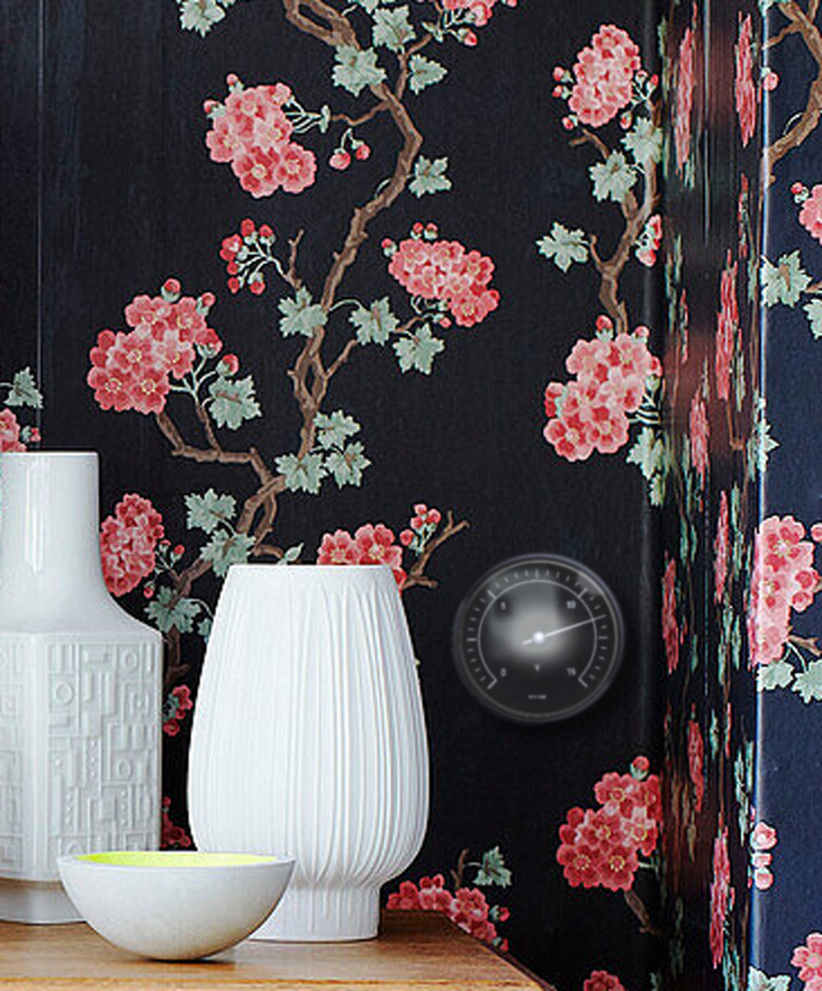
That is **11.5** V
